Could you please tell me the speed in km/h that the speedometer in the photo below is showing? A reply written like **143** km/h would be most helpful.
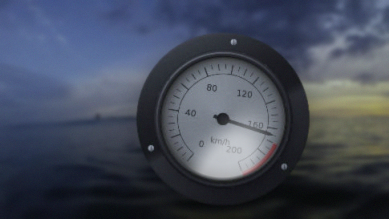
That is **165** km/h
